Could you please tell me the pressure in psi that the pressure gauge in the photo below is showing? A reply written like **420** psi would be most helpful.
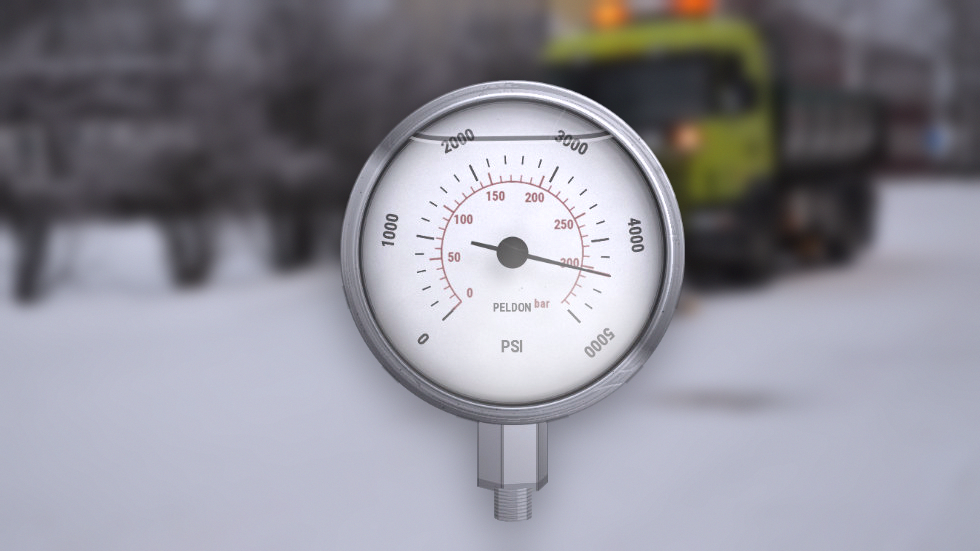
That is **4400** psi
